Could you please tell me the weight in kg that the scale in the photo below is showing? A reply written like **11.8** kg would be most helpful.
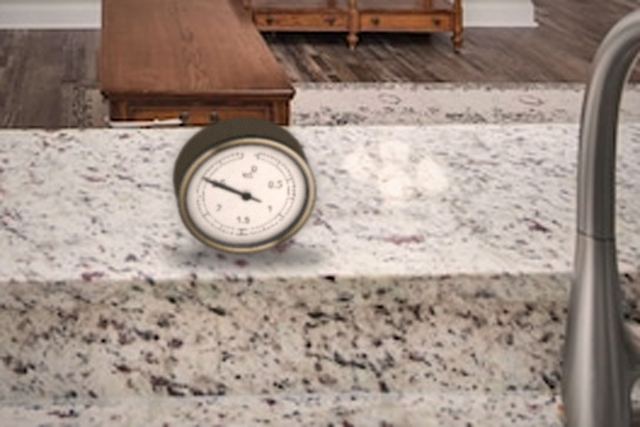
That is **2.5** kg
